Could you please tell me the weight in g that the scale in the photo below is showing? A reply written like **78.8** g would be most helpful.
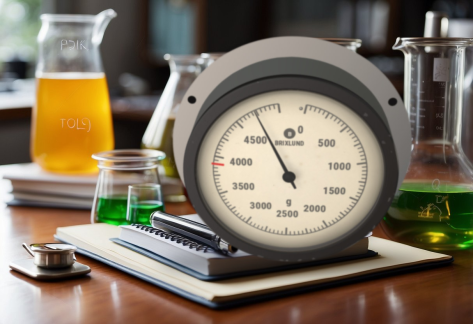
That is **4750** g
